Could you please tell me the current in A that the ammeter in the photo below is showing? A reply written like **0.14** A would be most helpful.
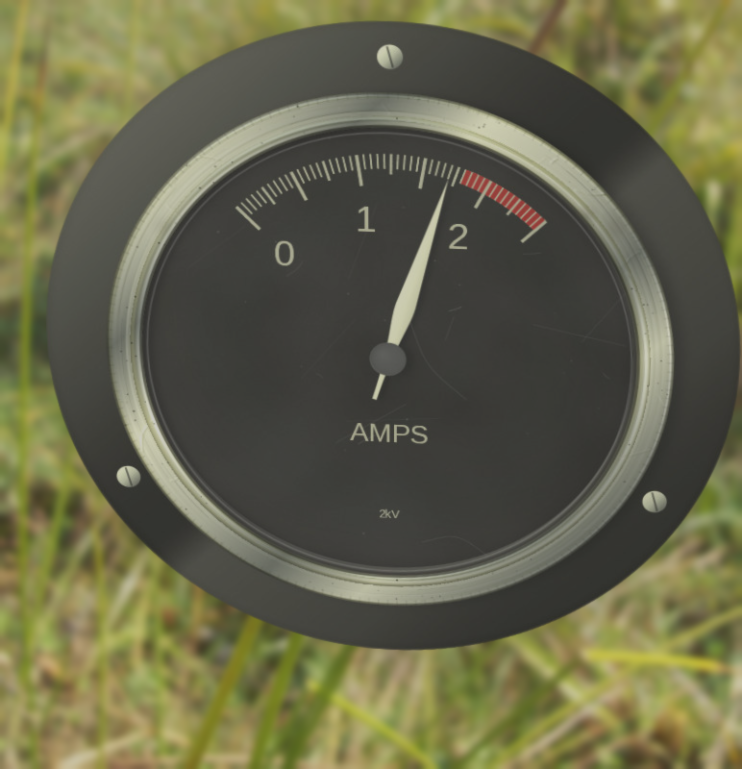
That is **1.7** A
